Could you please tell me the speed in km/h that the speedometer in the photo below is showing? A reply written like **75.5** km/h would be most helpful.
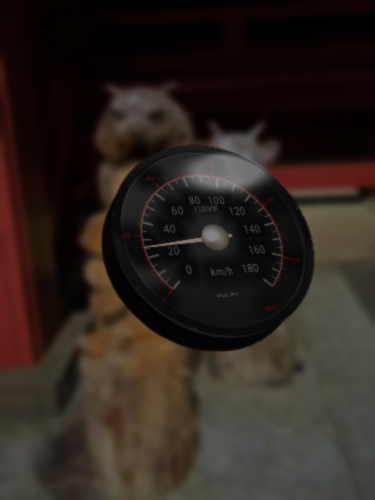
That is **25** km/h
